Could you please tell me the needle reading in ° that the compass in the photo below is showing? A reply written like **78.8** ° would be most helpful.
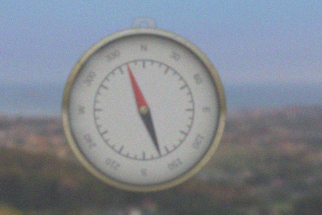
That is **340** °
